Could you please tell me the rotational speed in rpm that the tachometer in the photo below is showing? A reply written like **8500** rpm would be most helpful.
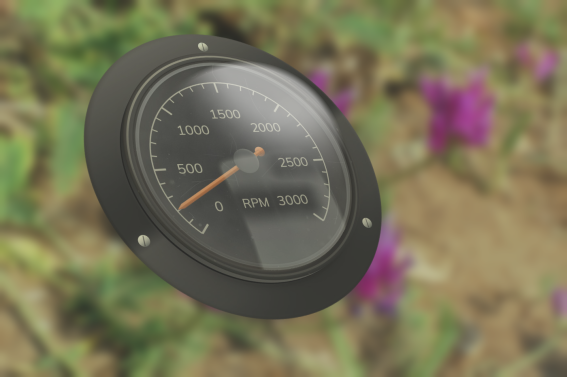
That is **200** rpm
